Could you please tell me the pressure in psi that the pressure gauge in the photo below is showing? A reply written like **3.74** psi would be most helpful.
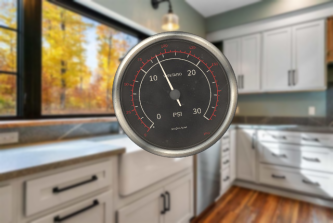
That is **13** psi
